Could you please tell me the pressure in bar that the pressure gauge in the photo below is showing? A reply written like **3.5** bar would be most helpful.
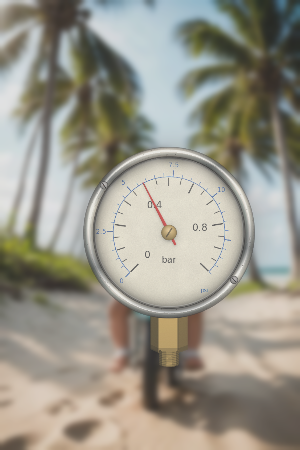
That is **0.4** bar
